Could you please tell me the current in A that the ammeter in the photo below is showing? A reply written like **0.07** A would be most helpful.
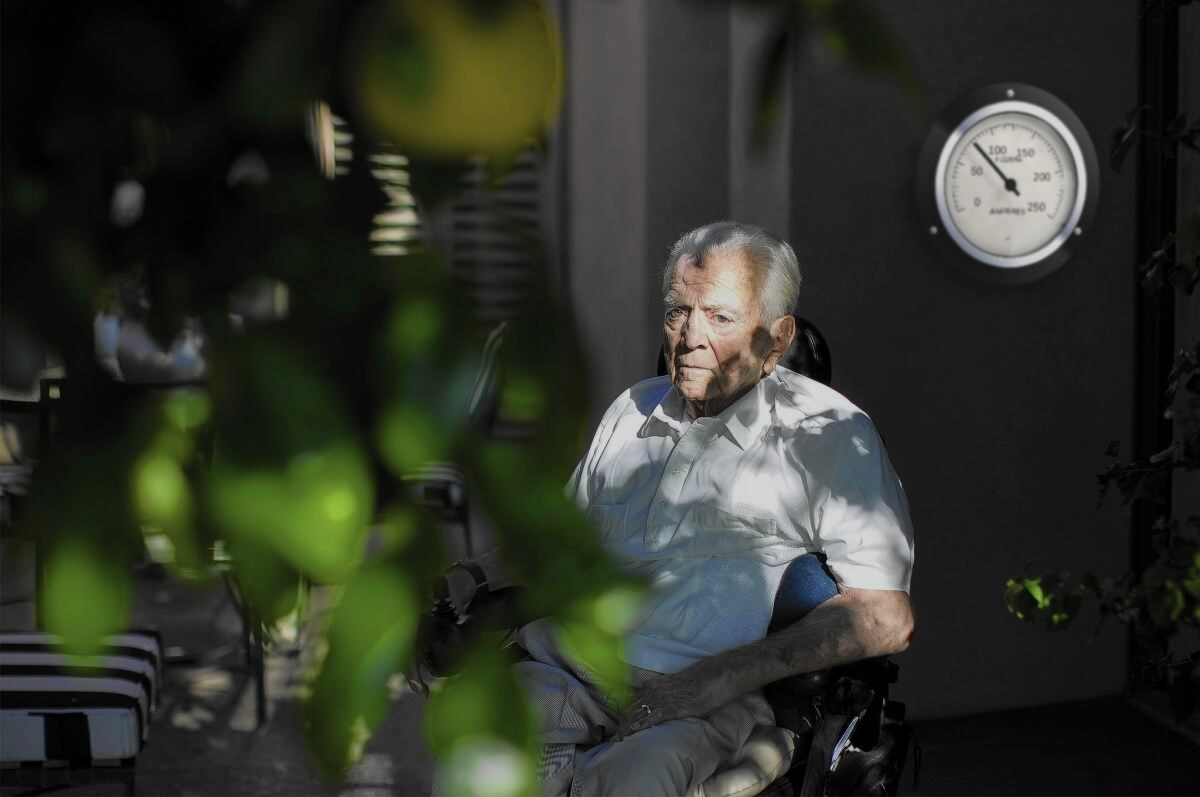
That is **75** A
